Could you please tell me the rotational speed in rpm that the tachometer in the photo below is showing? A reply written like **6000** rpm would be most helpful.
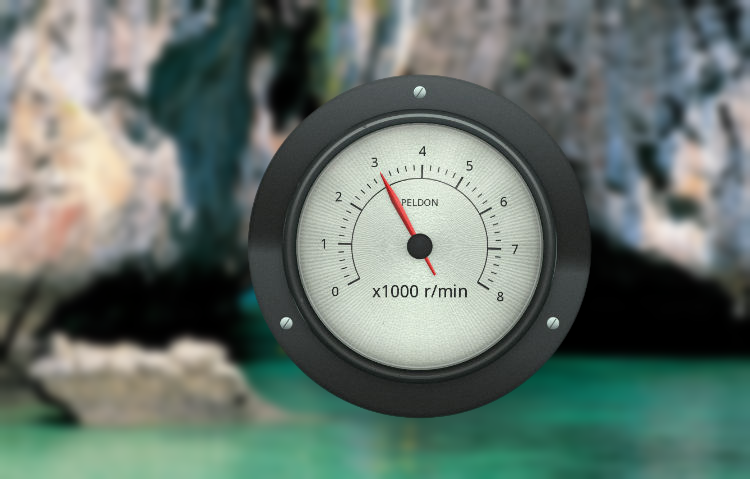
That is **3000** rpm
